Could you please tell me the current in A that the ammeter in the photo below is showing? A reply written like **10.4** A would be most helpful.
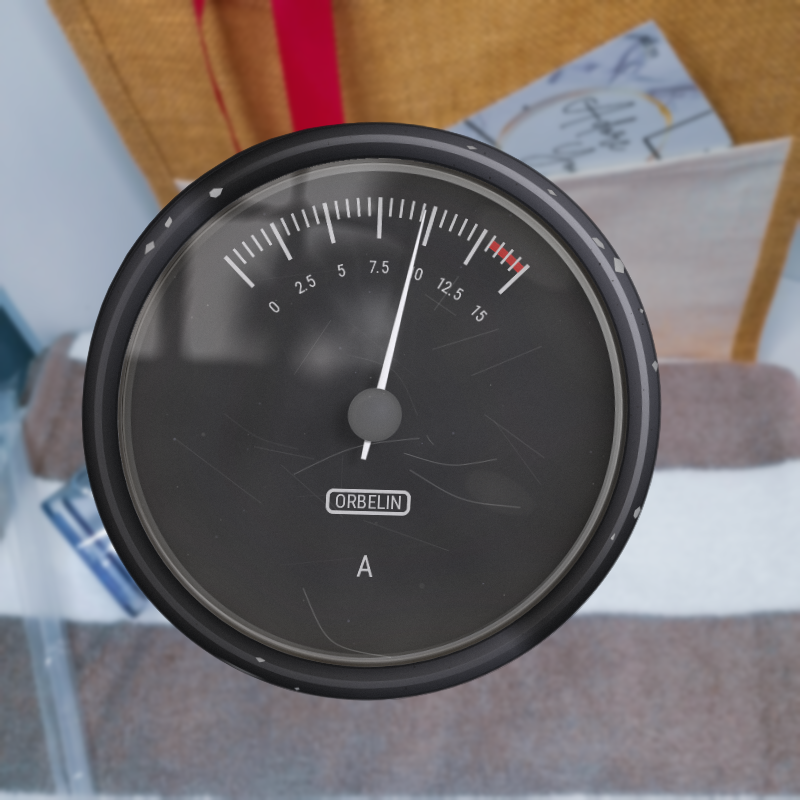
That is **9.5** A
